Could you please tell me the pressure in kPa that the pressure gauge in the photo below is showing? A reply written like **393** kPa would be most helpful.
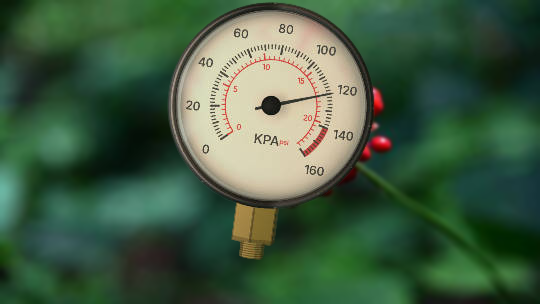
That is **120** kPa
